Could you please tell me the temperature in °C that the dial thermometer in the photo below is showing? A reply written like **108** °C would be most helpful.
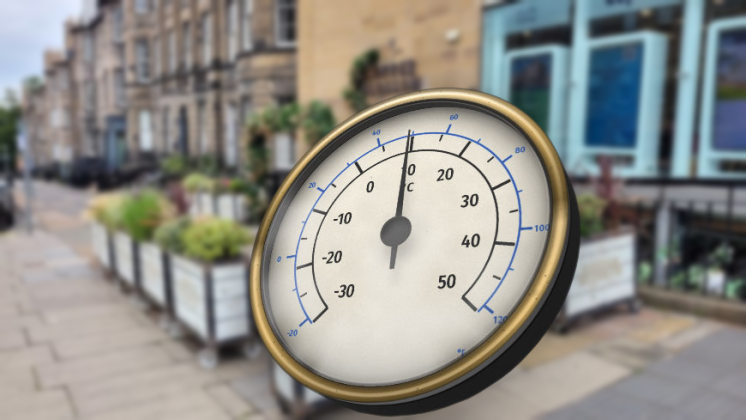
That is **10** °C
